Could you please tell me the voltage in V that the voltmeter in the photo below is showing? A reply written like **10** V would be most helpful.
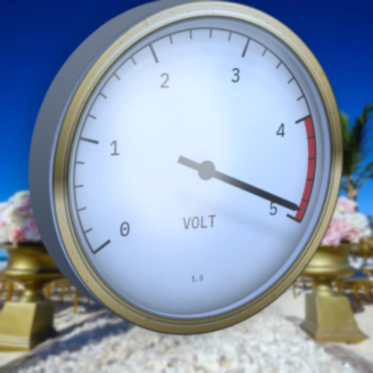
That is **4.9** V
